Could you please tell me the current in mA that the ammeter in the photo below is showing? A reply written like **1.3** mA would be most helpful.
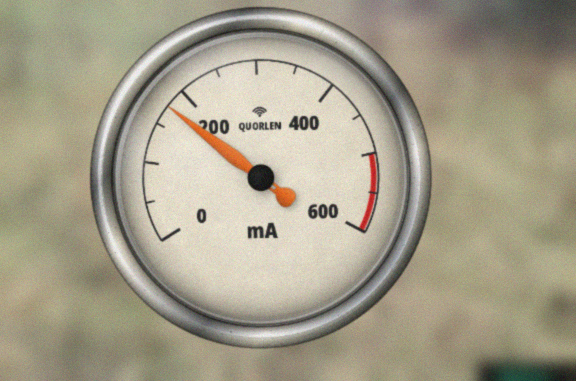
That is **175** mA
